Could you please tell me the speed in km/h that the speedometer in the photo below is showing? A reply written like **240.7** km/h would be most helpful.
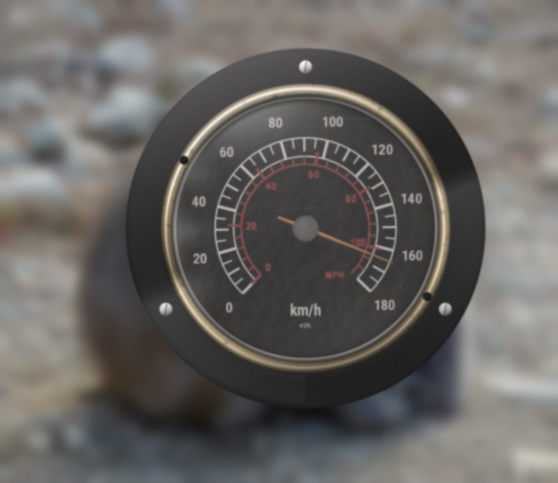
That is **165** km/h
